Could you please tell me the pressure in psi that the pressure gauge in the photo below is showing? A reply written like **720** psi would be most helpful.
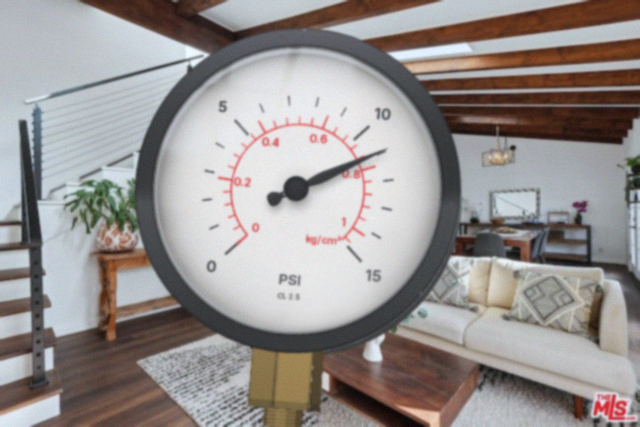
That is **11** psi
